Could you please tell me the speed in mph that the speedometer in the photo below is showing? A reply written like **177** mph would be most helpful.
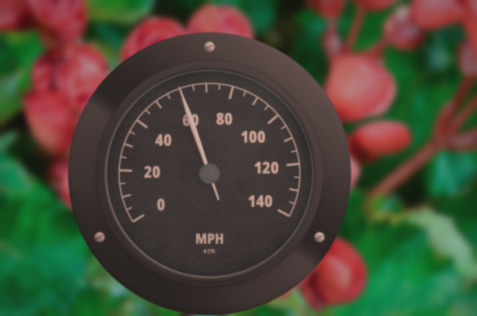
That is **60** mph
